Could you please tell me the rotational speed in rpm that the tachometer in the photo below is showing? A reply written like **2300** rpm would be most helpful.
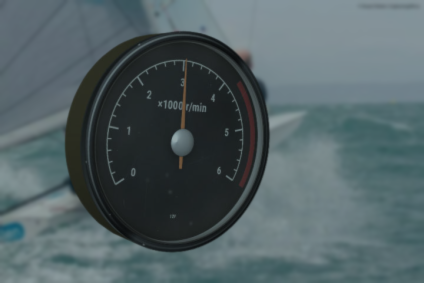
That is **3000** rpm
